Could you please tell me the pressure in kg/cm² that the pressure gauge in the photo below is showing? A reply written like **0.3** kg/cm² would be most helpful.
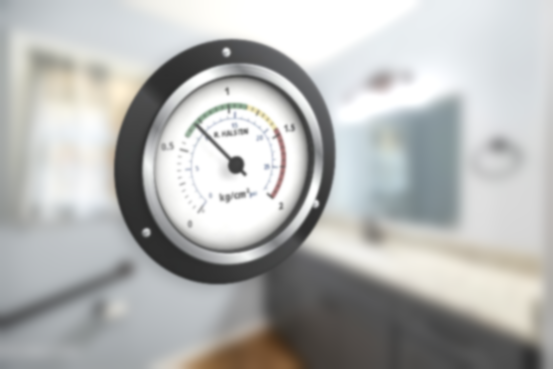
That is **0.7** kg/cm²
